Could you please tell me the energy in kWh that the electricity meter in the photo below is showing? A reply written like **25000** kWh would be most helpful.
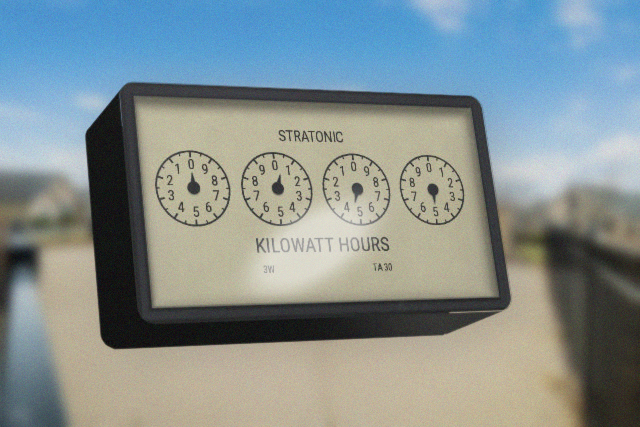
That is **45** kWh
